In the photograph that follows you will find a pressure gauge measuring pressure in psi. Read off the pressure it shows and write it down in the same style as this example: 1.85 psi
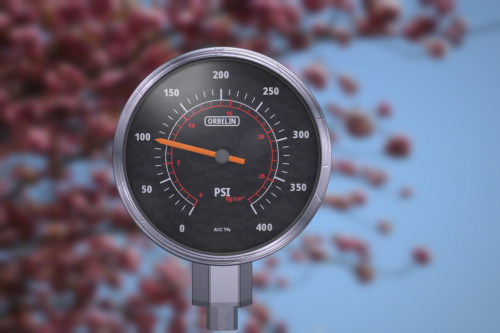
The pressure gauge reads 100 psi
